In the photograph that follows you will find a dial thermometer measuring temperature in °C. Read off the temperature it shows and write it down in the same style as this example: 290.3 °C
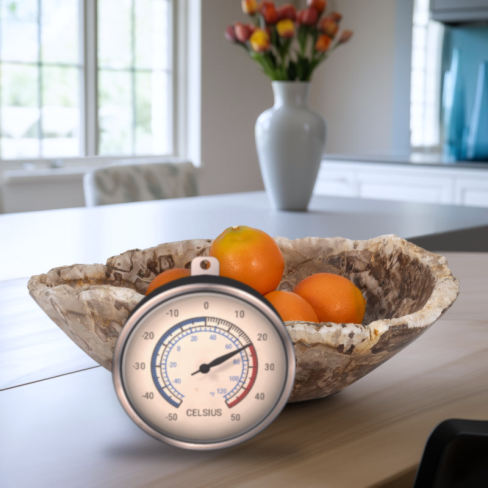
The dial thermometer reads 20 °C
